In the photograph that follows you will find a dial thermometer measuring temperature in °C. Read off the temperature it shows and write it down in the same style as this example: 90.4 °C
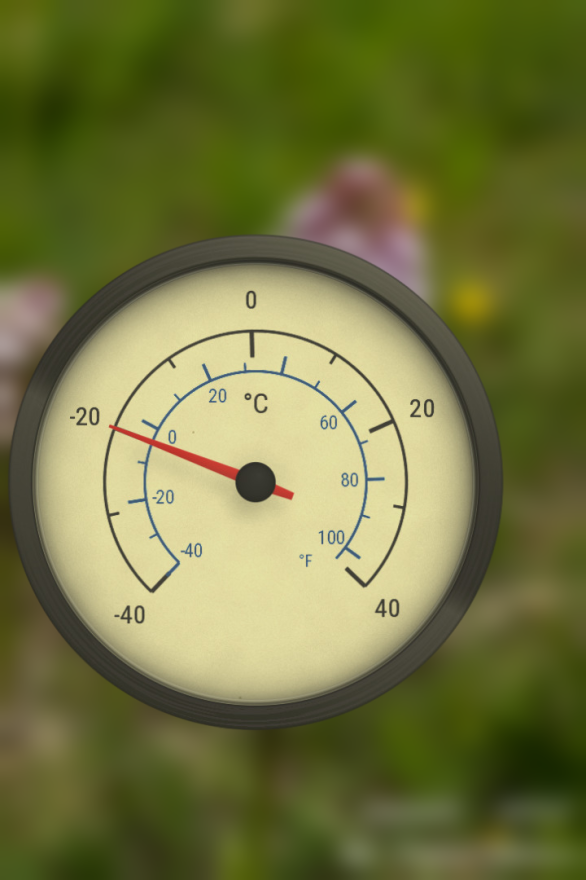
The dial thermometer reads -20 °C
